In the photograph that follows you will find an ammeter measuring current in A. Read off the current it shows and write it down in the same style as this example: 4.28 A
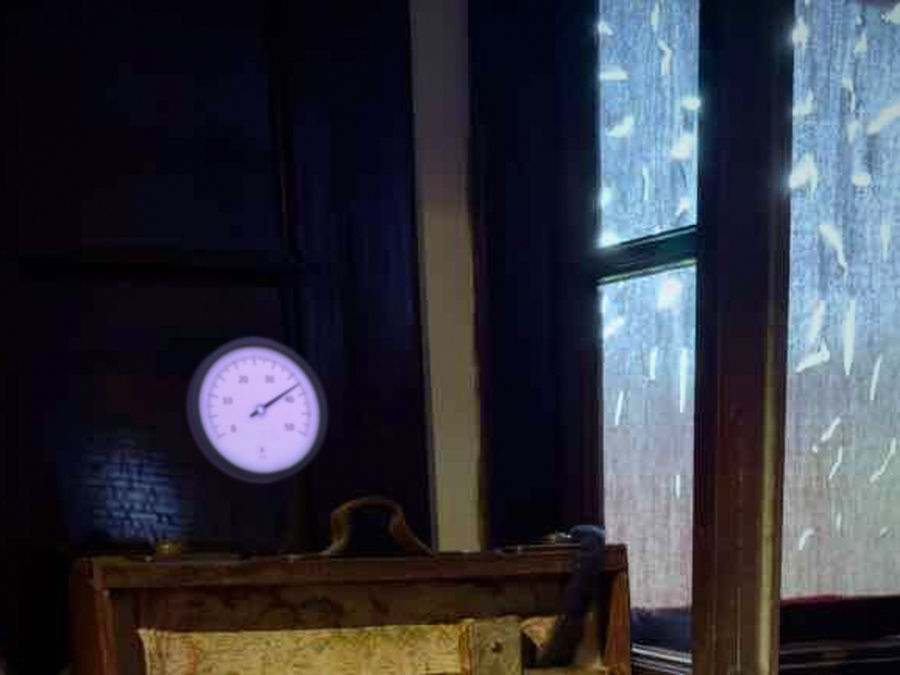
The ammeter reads 37.5 A
